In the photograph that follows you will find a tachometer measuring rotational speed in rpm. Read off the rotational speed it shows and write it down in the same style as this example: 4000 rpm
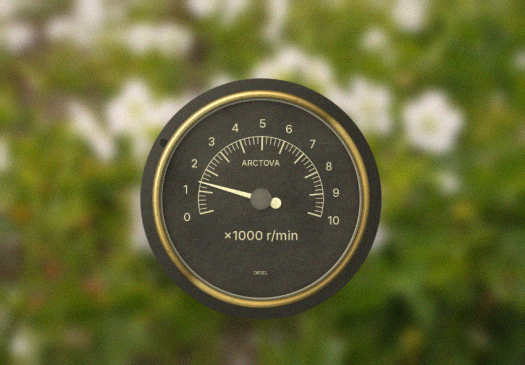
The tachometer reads 1400 rpm
